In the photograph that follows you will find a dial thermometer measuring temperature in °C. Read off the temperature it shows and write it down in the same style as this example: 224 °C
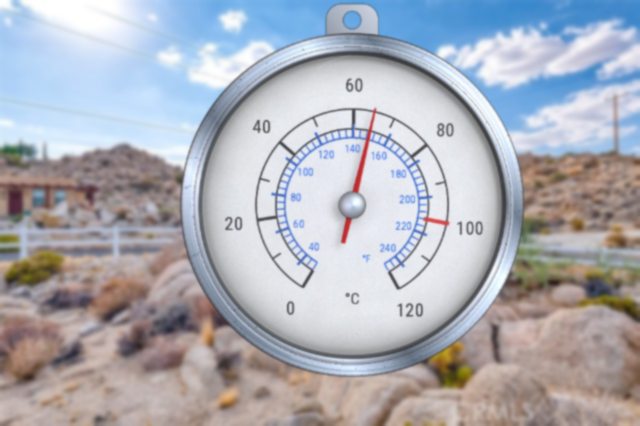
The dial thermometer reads 65 °C
